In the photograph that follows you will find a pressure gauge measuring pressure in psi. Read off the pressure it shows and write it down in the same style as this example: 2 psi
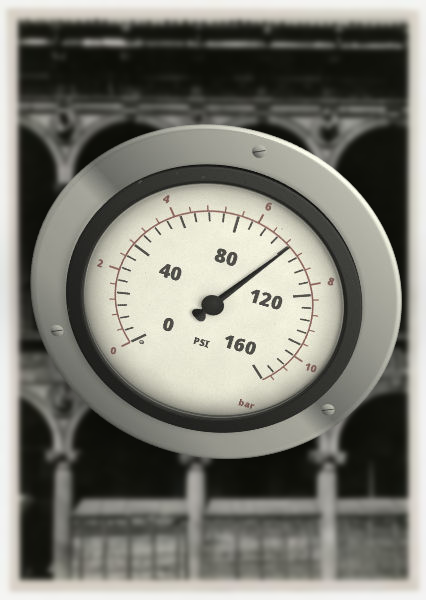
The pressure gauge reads 100 psi
